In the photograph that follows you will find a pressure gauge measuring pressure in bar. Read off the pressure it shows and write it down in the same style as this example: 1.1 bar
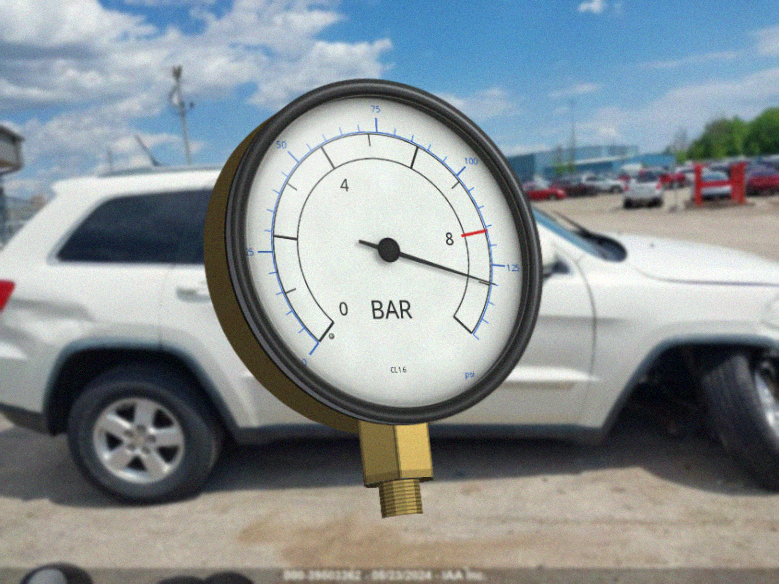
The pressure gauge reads 9 bar
